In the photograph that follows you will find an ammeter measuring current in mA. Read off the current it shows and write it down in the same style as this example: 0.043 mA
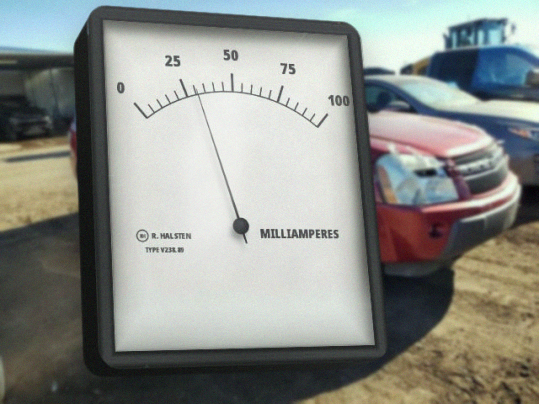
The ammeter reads 30 mA
